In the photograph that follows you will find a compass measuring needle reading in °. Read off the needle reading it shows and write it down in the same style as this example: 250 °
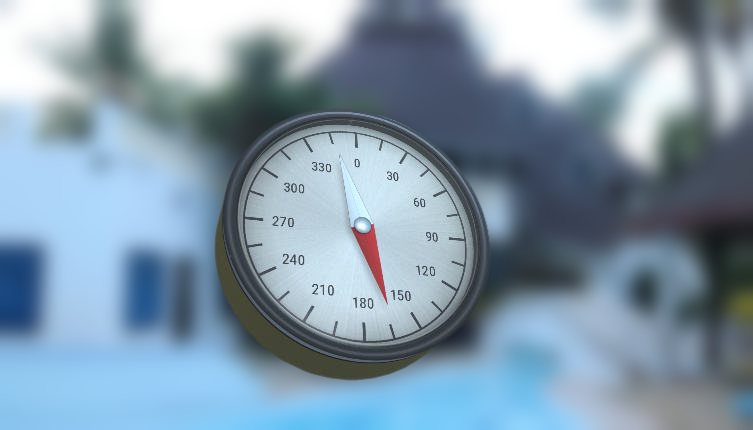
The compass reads 165 °
